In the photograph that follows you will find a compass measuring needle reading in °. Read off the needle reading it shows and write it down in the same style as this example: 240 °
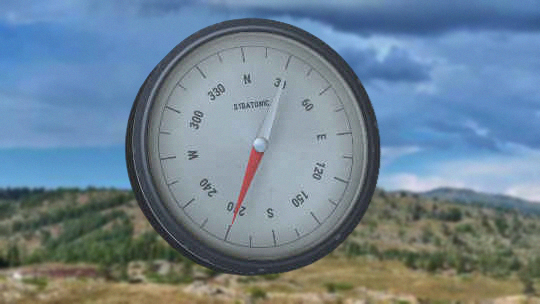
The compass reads 210 °
